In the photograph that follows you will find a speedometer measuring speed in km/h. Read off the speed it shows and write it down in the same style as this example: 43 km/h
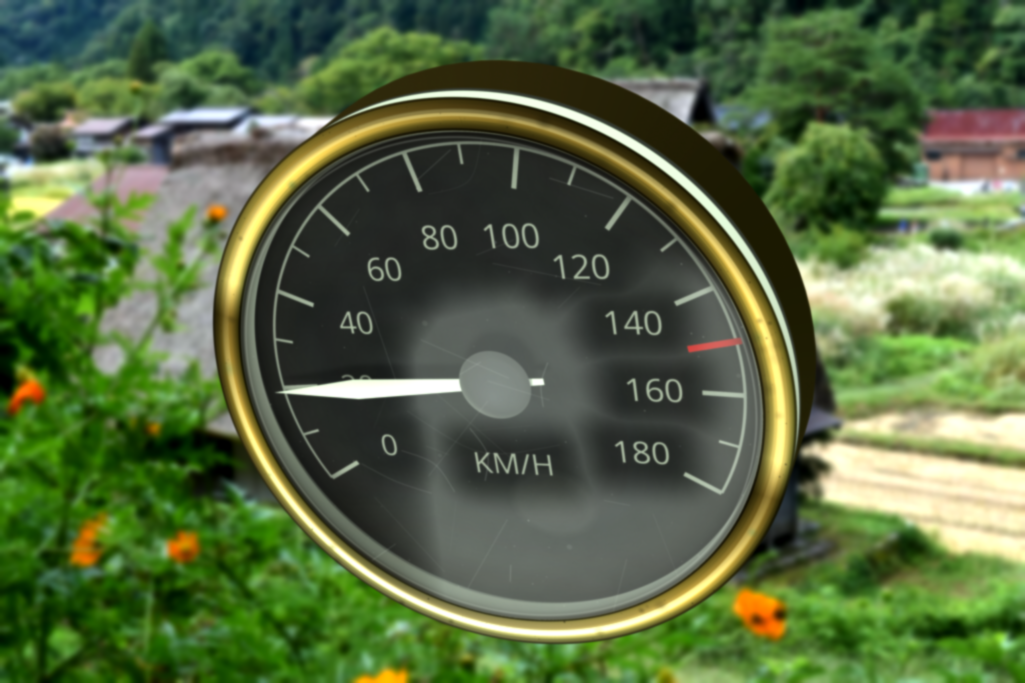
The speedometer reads 20 km/h
